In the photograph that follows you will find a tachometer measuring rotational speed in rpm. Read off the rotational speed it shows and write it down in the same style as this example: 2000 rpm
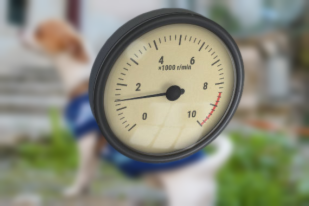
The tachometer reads 1400 rpm
